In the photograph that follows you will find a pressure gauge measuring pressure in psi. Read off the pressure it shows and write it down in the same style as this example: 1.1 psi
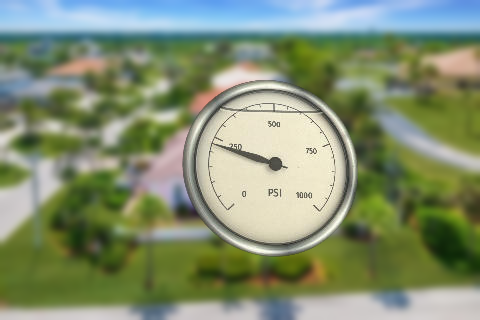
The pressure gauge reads 225 psi
